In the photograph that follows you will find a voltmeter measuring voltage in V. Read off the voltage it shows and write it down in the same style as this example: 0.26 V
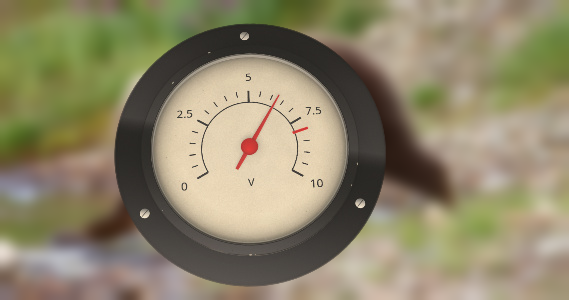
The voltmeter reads 6.25 V
